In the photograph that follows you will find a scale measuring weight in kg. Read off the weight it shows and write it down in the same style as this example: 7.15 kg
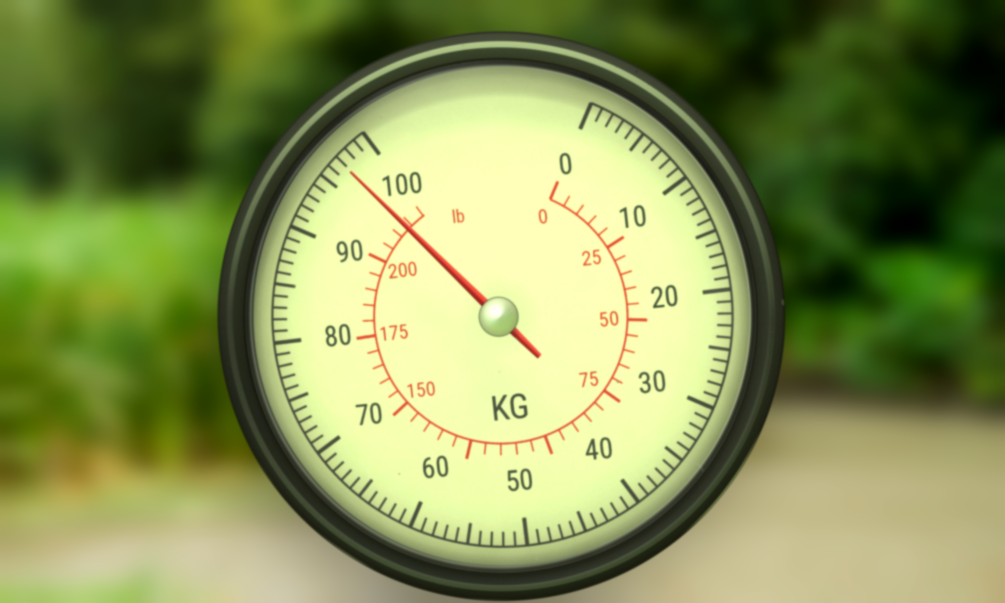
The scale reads 97 kg
